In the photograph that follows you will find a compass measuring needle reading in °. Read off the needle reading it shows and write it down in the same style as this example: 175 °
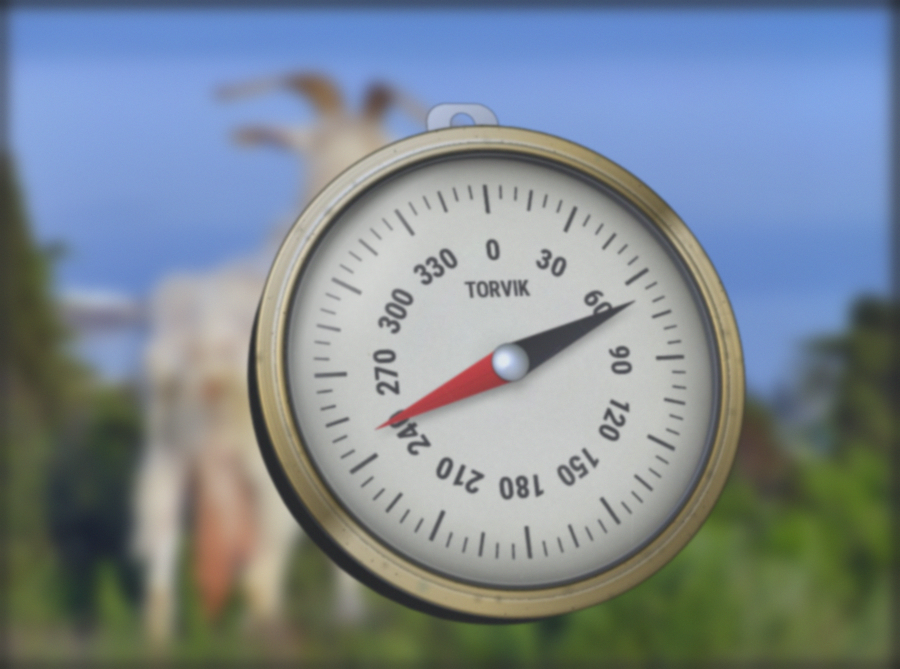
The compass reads 247.5 °
